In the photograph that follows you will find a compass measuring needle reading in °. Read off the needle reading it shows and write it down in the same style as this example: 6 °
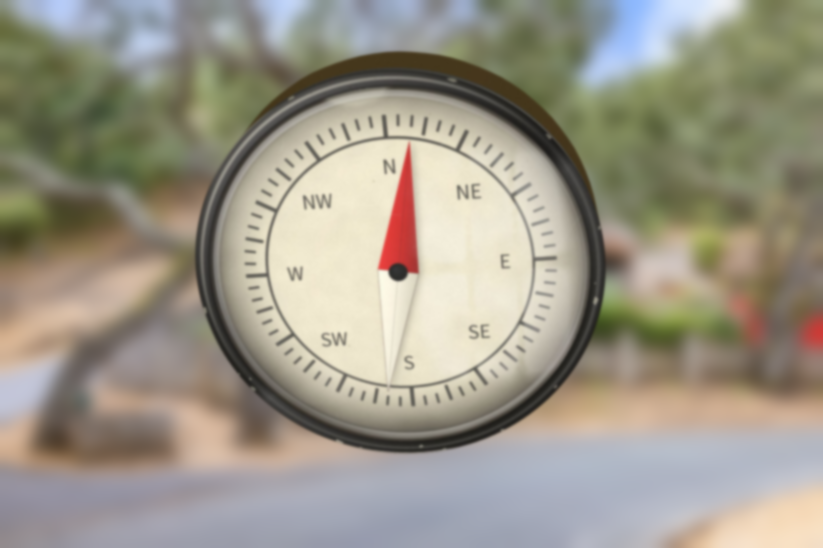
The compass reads 10 °
